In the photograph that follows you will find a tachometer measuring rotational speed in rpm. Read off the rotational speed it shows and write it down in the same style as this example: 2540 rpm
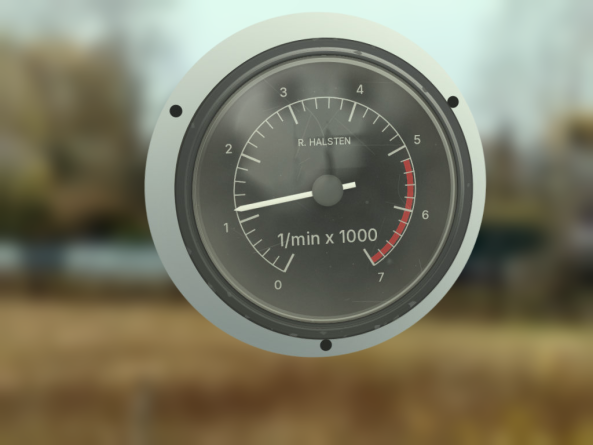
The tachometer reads 1200 rpm
